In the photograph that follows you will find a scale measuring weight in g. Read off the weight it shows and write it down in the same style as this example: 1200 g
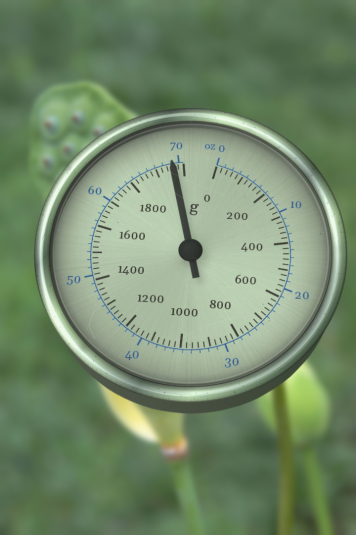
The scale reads 1960 g
